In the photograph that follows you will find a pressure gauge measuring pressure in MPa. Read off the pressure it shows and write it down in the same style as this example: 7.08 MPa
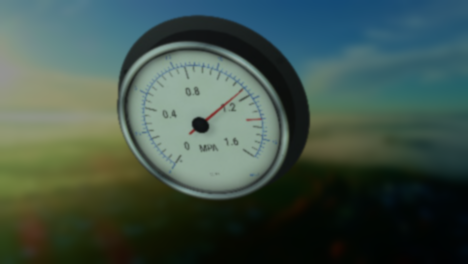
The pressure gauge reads 1.15 MPa
